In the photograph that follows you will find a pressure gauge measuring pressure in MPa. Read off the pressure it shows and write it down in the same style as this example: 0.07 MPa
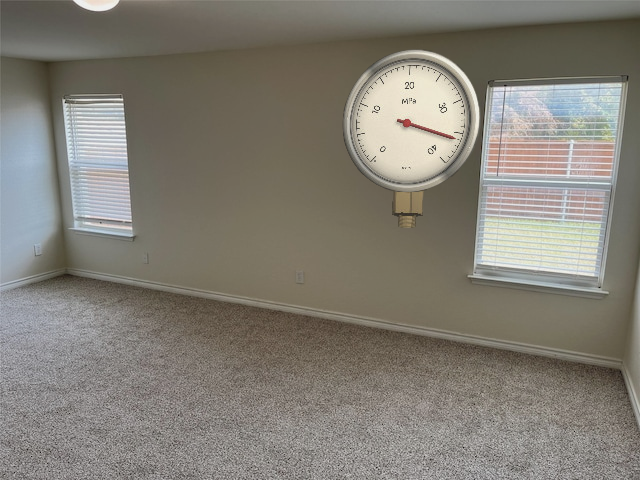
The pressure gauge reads 36 MPa
